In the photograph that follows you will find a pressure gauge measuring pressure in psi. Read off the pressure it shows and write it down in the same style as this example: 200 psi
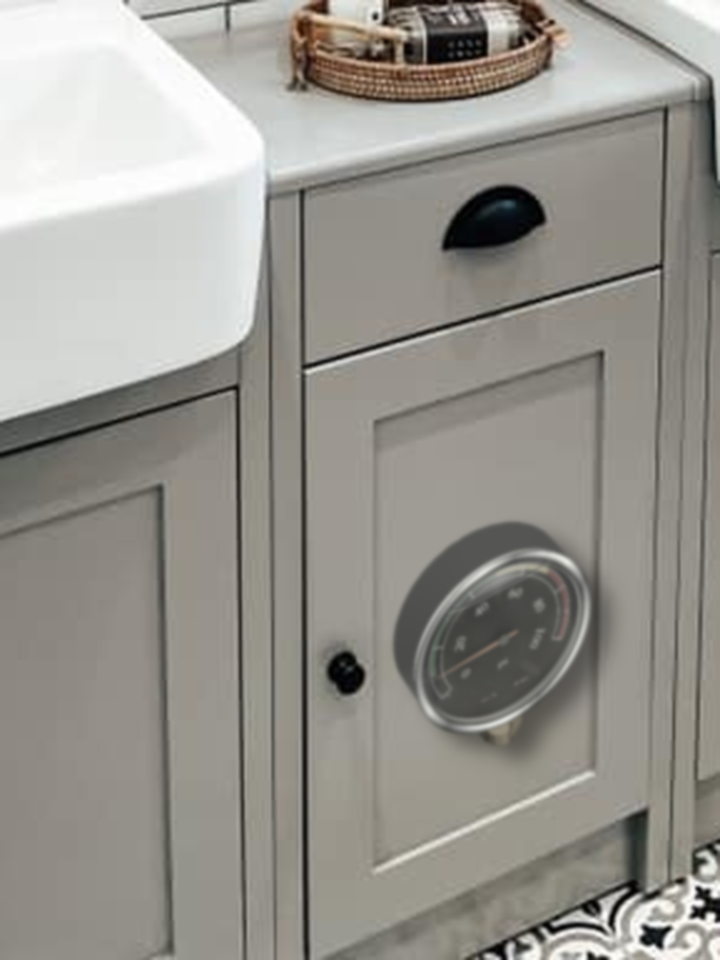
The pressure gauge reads 10 psi
